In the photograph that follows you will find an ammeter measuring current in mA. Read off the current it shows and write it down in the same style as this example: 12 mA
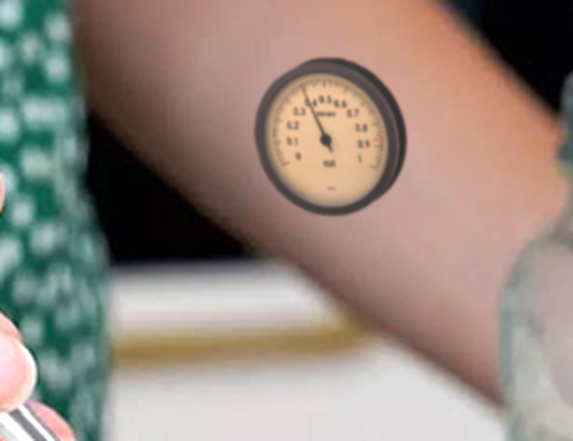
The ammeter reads 0.4 mA
